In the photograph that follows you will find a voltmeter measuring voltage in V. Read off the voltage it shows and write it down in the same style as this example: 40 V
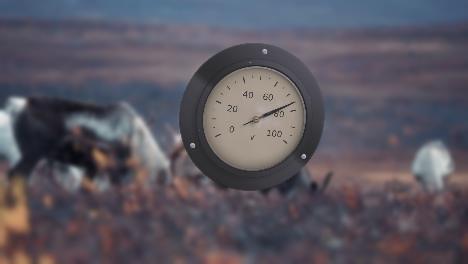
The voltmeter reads 75 V
